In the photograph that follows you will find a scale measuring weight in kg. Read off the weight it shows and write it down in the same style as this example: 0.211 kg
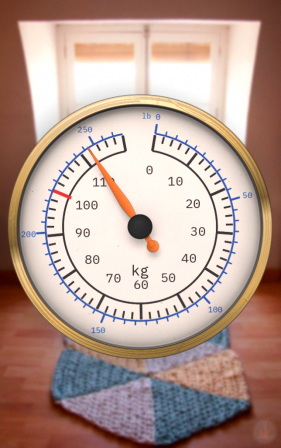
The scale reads 112 kg
